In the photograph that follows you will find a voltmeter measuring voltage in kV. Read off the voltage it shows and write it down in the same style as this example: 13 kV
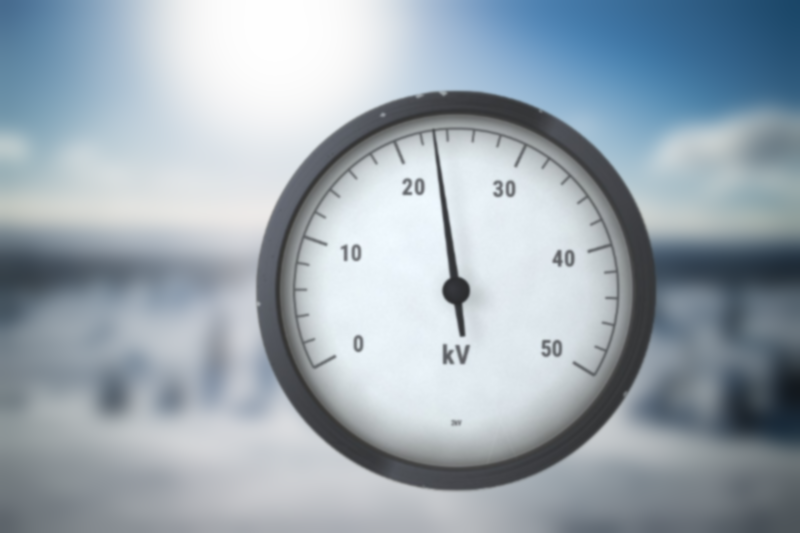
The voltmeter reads 23 kV
